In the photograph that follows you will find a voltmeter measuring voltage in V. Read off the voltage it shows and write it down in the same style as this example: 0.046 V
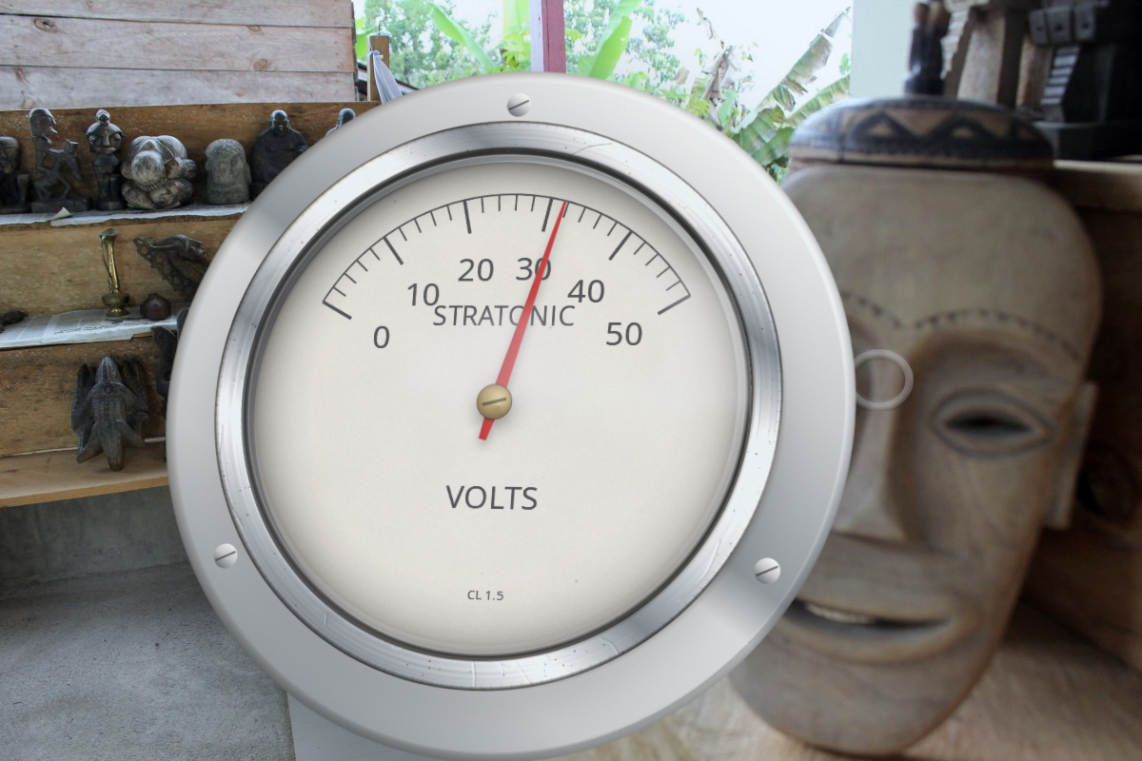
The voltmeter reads 32 V
